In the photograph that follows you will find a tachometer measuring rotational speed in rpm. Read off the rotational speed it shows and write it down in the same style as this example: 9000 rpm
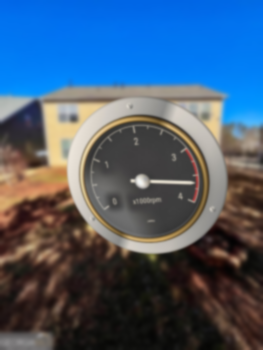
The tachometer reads 3625 rpm
